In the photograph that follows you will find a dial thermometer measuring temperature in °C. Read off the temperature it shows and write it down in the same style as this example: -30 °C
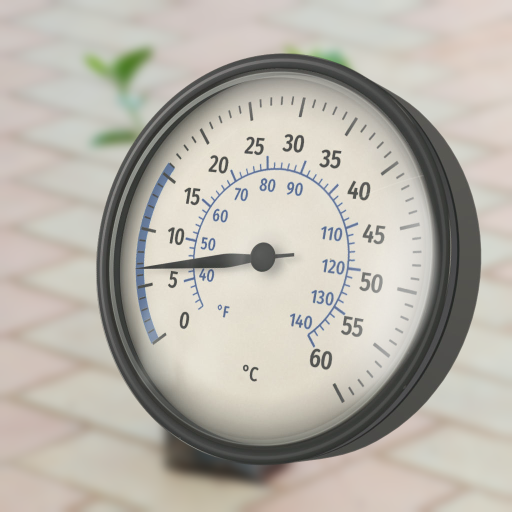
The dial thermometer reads 6.5 °C
